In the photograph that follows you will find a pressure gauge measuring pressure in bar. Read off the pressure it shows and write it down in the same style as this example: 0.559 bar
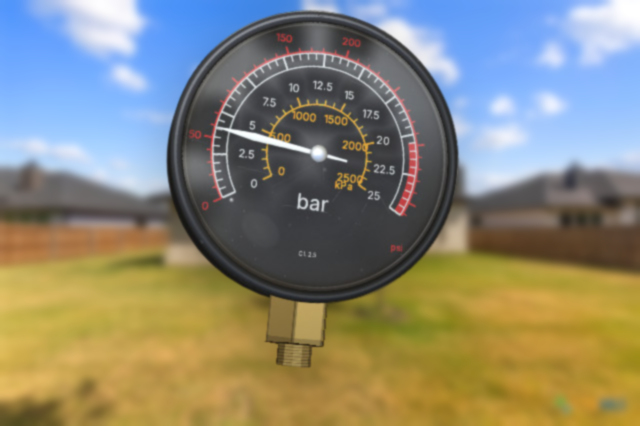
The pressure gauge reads 4 bar
